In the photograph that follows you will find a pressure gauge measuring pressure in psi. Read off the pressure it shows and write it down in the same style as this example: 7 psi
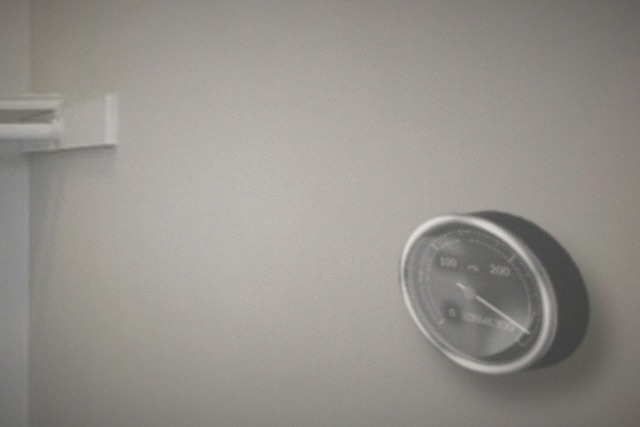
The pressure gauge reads 280 psi
